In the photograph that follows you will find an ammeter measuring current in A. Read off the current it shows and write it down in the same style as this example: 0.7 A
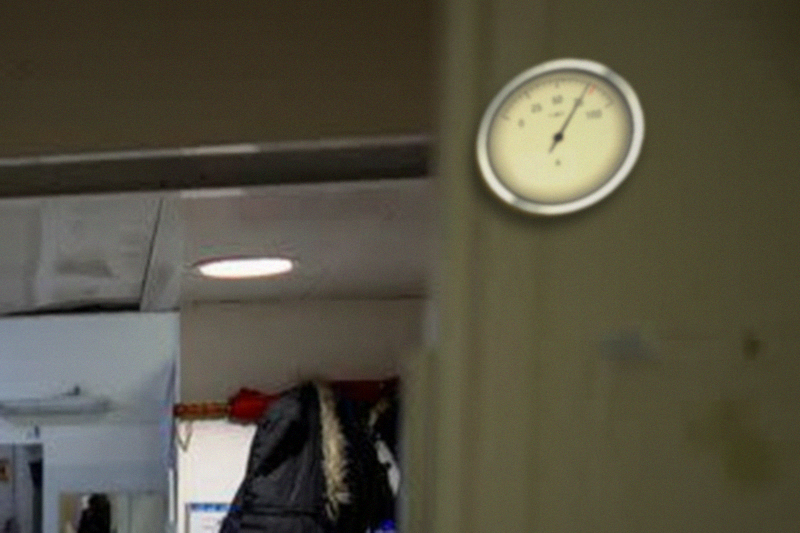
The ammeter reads 75 A
